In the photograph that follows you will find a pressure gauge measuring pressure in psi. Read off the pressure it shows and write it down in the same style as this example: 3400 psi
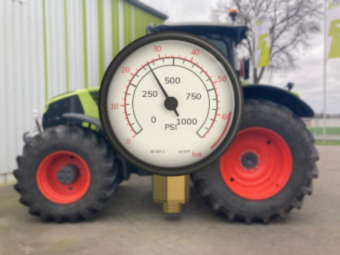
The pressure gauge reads 375 psi
